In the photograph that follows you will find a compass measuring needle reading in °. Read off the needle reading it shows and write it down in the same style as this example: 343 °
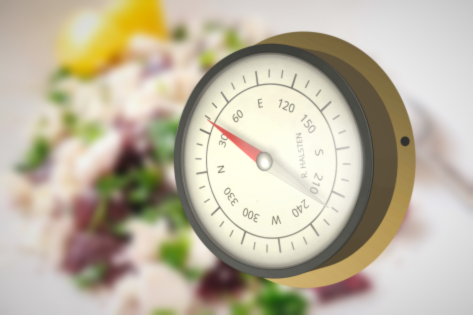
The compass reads 40 °
